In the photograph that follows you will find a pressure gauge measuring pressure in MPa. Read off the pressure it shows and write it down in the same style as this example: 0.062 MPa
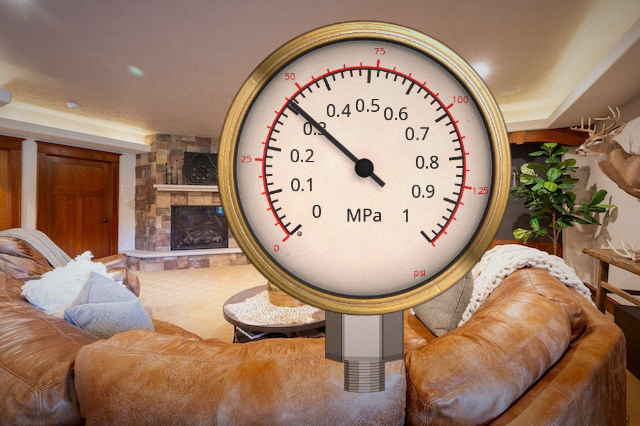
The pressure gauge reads 0.31 MPa
